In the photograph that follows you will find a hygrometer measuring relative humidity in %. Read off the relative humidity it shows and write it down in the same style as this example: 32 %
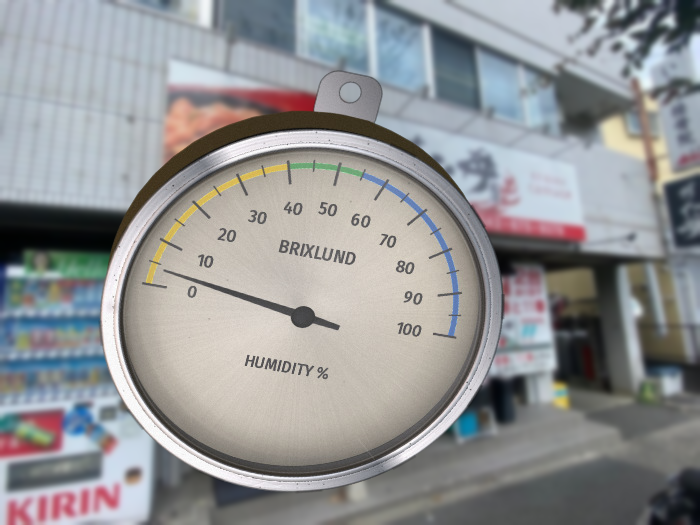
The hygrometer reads 5 %
